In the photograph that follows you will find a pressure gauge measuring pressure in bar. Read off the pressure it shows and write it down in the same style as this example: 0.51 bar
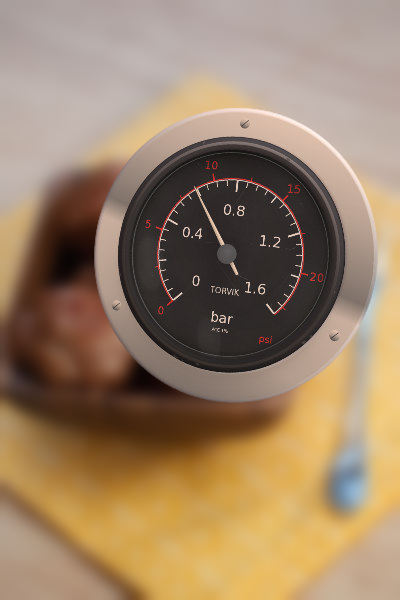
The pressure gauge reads 0.6 bar
